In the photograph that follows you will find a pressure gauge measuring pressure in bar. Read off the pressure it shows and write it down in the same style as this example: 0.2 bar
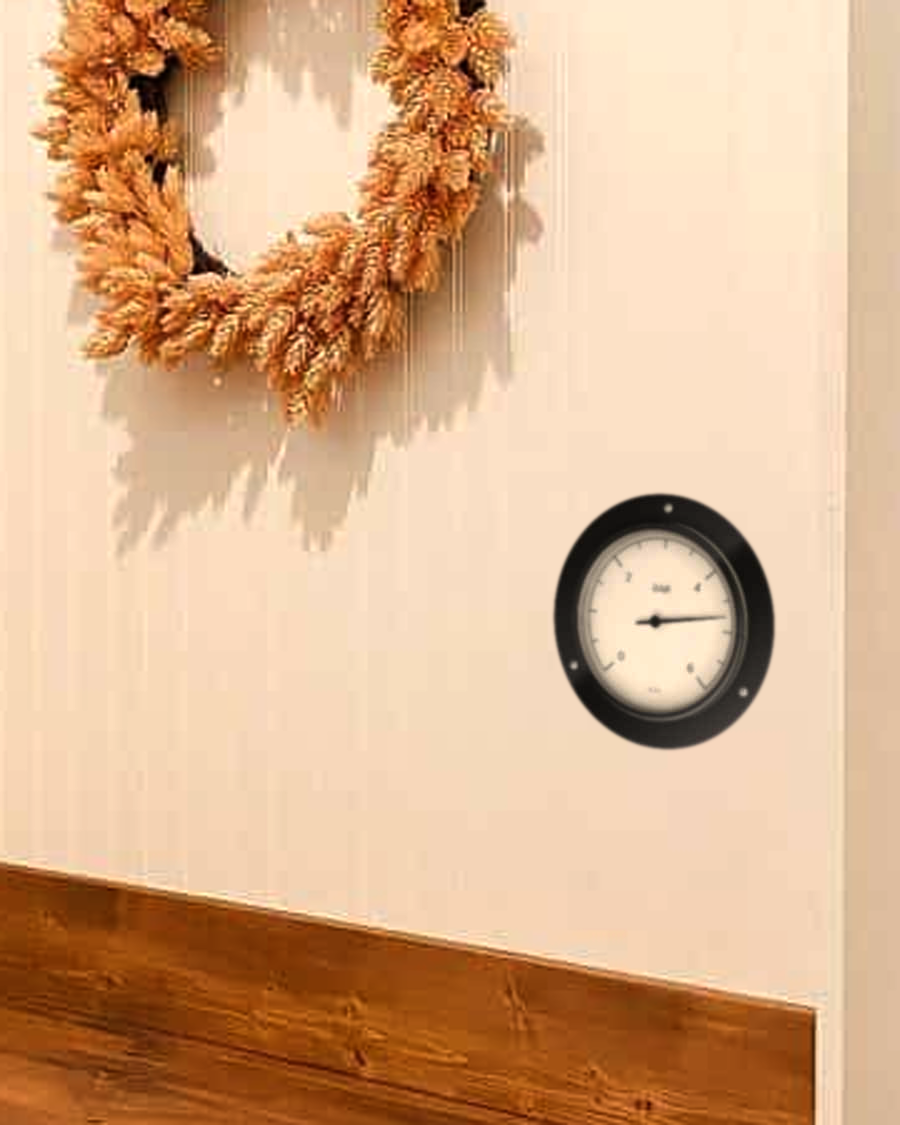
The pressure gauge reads 4.75 bar
